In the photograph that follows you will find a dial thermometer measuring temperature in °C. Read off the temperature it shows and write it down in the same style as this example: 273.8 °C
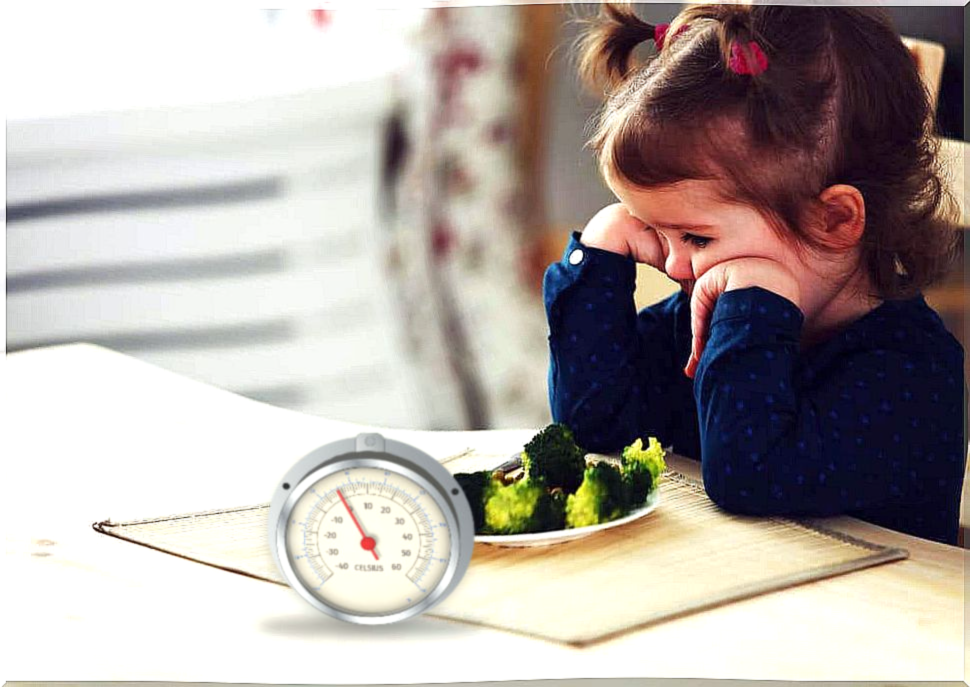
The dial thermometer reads 0 °C
